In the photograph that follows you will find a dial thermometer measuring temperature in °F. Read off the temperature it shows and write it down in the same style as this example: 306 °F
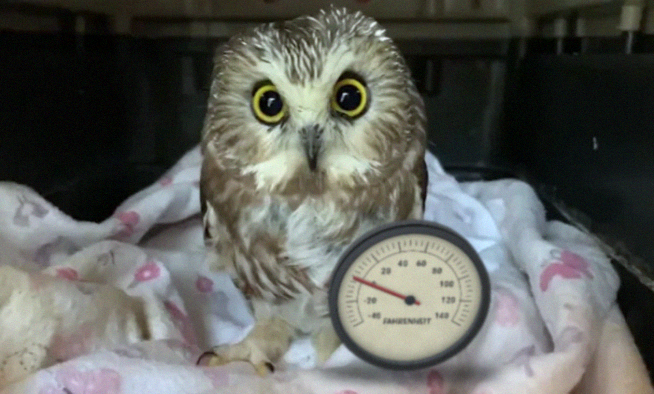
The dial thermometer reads 0 °F
